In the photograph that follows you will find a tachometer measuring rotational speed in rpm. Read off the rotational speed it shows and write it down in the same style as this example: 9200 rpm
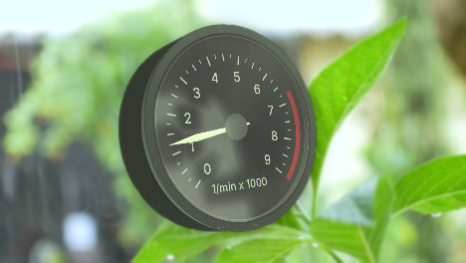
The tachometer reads 1250 rpm
